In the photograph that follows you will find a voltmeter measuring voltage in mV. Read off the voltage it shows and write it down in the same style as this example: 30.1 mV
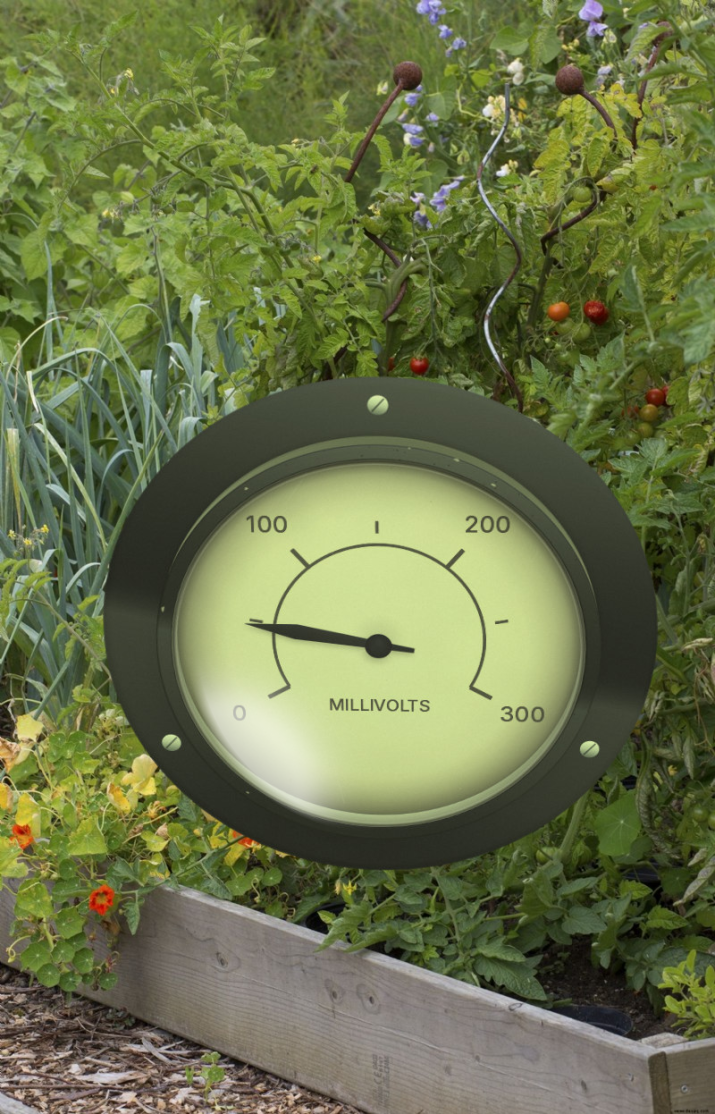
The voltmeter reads 50 mV
